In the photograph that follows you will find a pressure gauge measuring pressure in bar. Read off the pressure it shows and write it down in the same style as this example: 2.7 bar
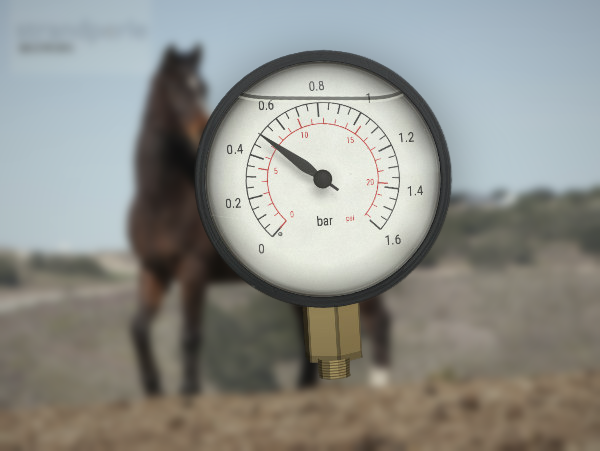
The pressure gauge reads 0.5 bar
